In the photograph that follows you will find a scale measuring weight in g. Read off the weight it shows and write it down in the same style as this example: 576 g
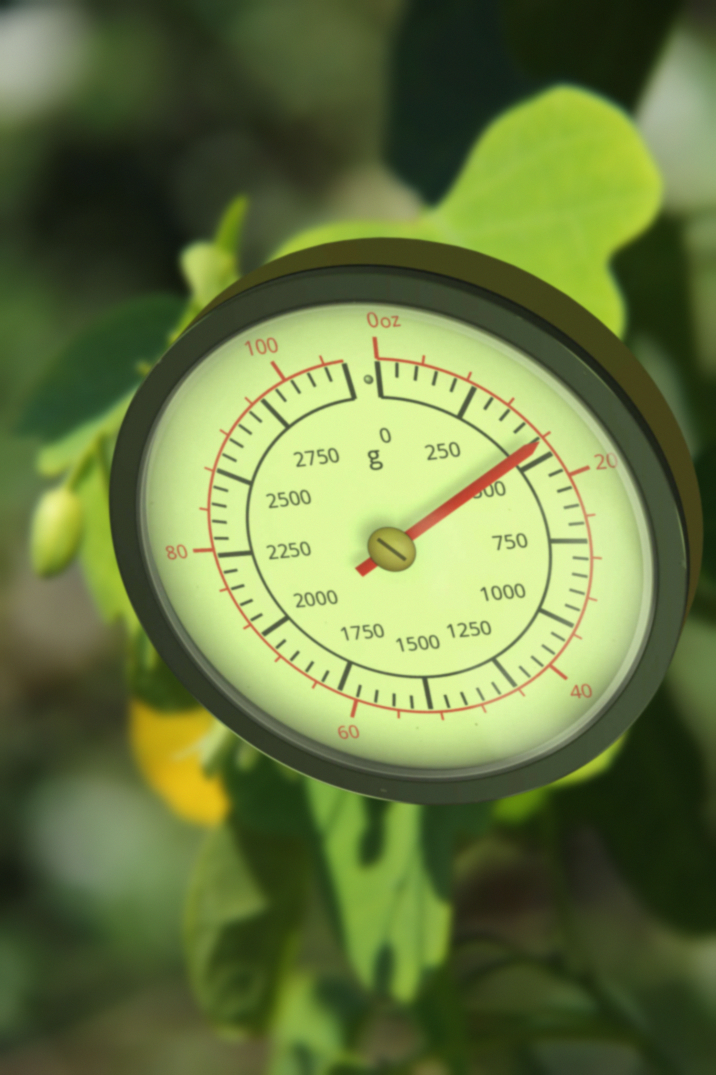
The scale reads 450 g
